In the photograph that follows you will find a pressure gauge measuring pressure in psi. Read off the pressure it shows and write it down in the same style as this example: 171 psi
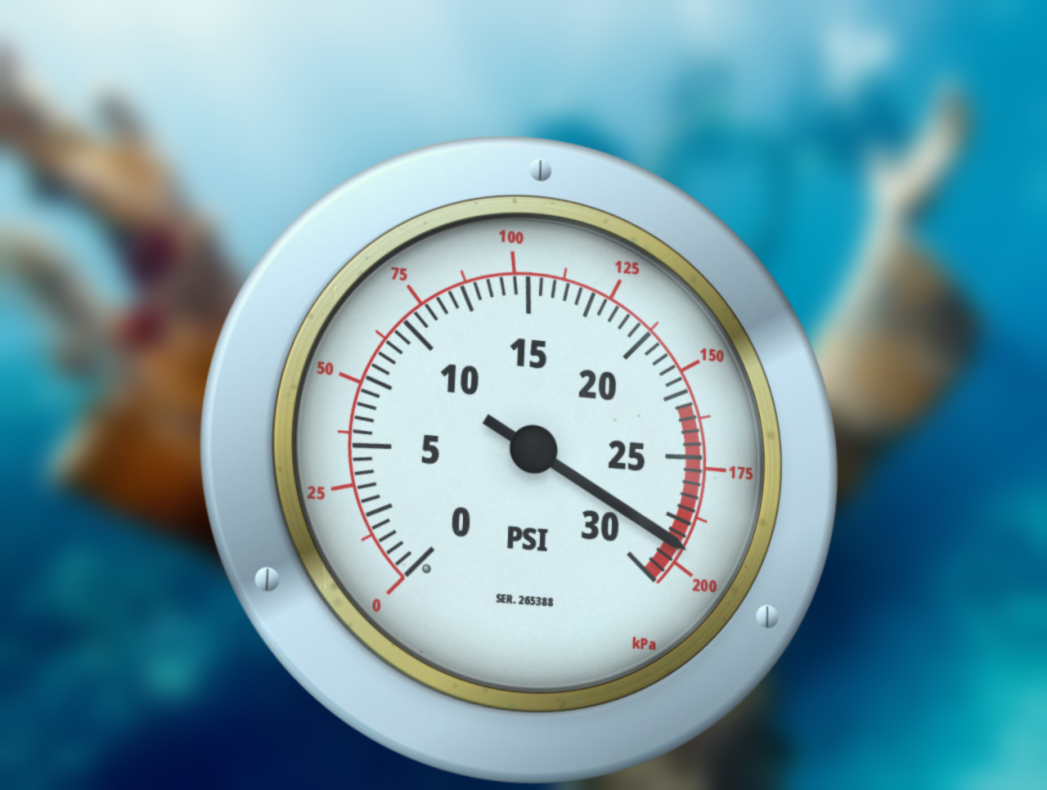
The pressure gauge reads 28.5 psi
